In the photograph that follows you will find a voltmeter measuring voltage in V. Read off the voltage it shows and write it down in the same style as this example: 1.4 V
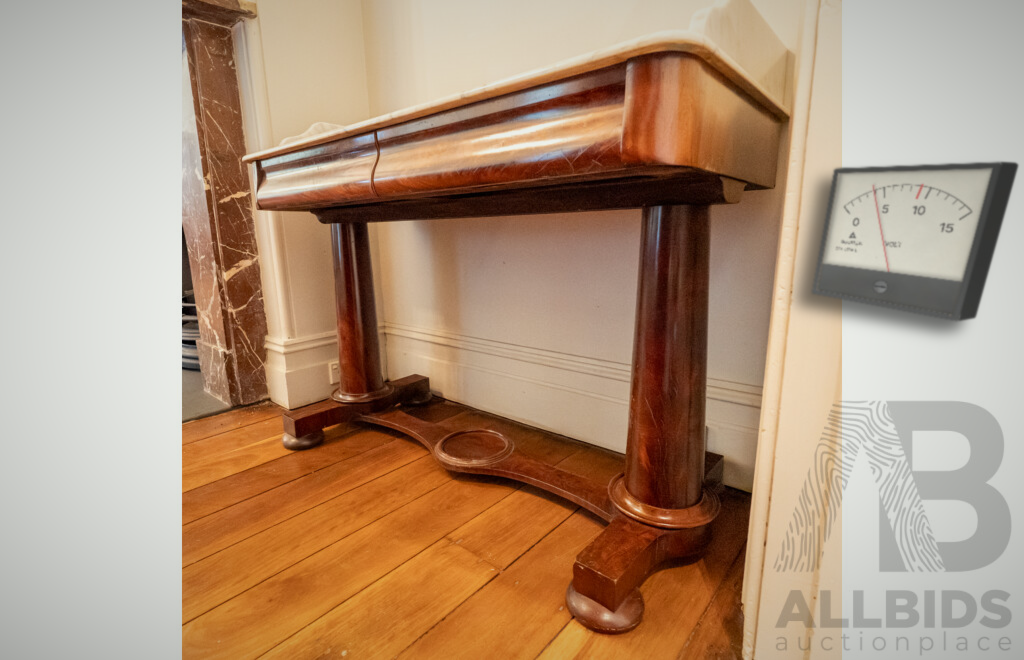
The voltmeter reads 4 V
